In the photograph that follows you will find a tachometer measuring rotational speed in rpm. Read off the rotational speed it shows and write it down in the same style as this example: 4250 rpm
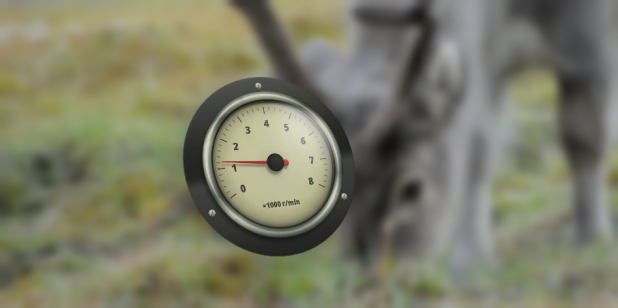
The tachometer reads 1200 rpm
